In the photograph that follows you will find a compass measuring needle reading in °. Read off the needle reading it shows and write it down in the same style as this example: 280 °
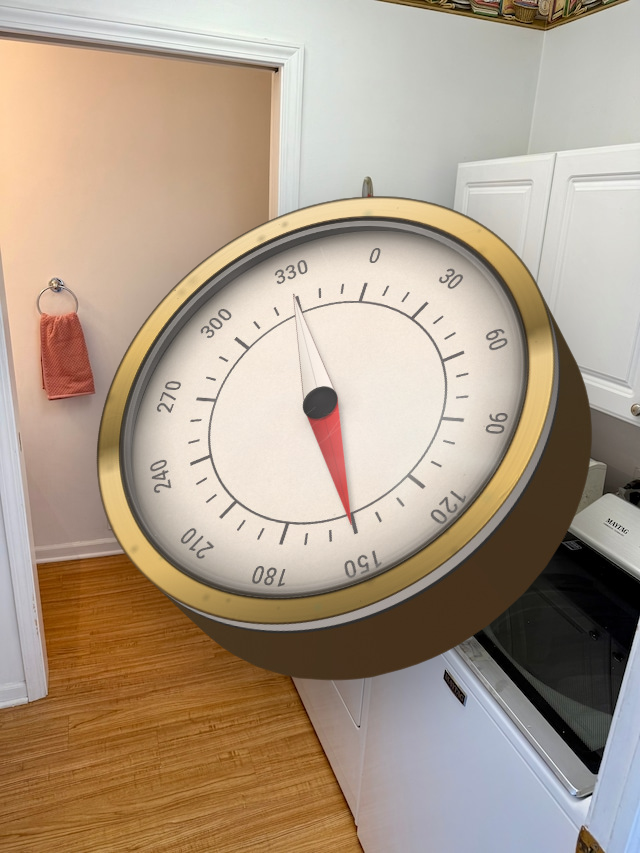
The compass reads 150 °
